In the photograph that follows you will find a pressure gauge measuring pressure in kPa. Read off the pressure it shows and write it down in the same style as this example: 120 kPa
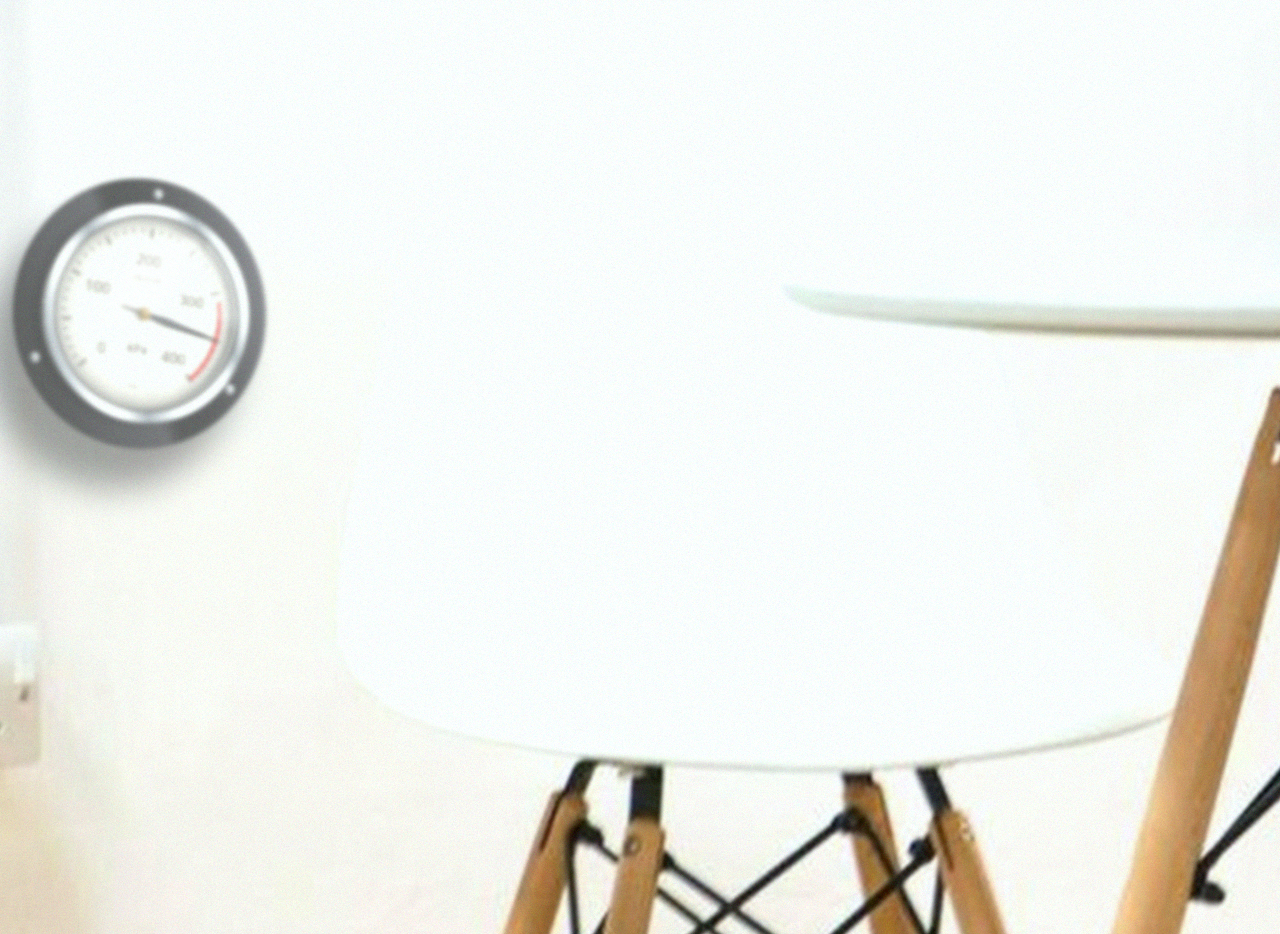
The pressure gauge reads 350 kPa
